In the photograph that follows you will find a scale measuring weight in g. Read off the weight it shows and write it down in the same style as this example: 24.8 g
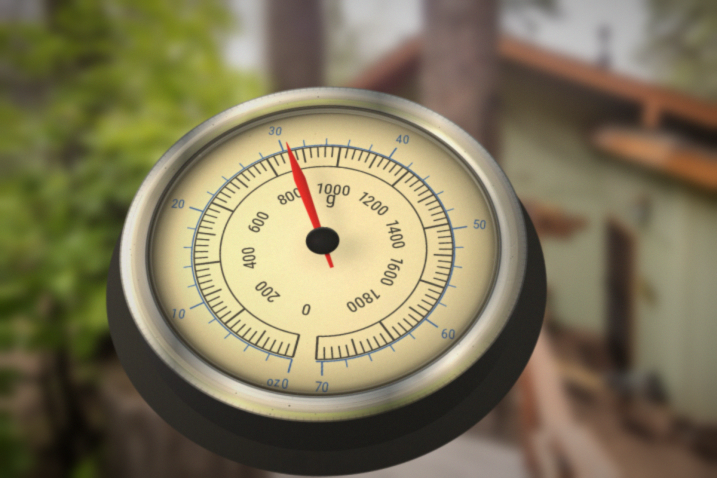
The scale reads 860 g
